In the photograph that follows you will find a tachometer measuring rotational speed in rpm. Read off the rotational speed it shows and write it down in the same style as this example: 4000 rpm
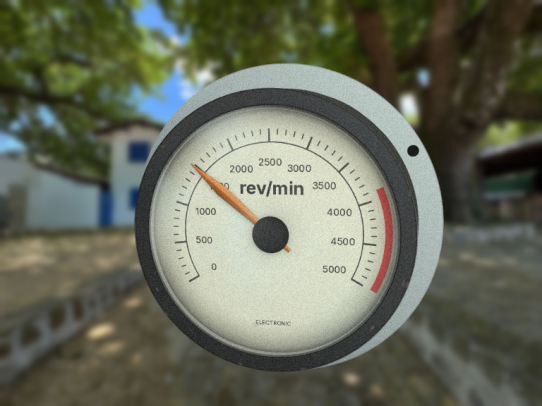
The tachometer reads 1500 rpm
